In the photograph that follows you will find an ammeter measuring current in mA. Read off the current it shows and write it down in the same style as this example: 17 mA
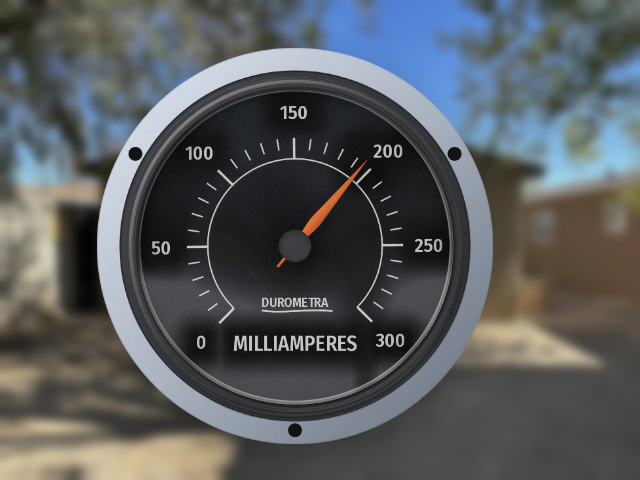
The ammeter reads 195 mA
